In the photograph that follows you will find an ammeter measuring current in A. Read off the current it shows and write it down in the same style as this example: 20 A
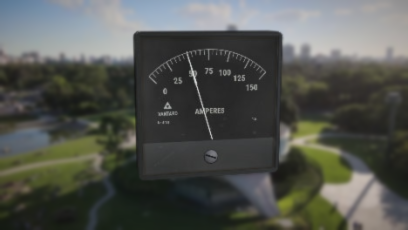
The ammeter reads 50 A
